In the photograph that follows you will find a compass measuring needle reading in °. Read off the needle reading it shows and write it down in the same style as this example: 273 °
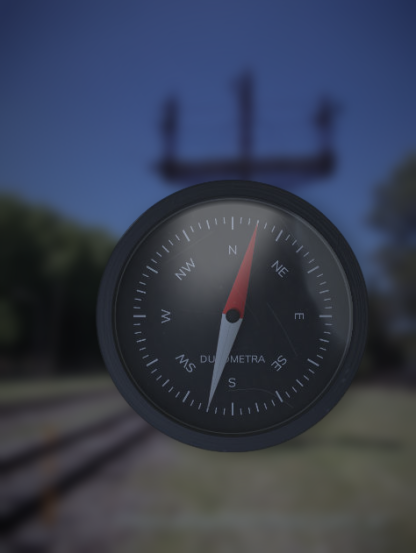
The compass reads 15 °
